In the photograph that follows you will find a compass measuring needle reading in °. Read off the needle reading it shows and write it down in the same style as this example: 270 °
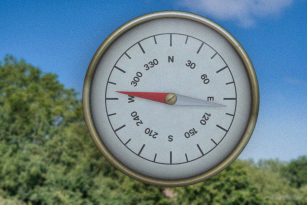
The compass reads 277.5 °
